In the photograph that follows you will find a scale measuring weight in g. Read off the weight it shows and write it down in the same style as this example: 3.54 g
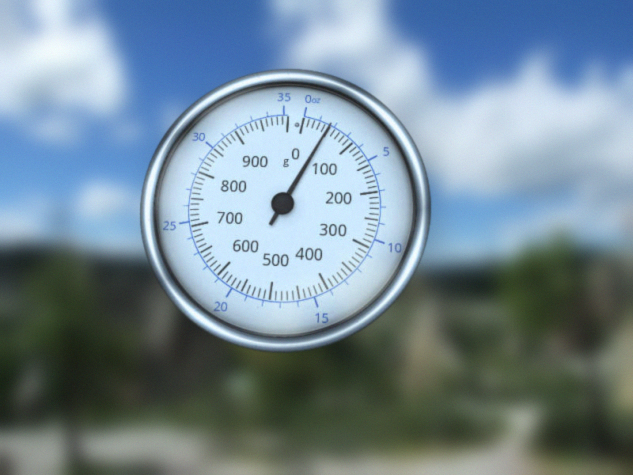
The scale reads 50 g
